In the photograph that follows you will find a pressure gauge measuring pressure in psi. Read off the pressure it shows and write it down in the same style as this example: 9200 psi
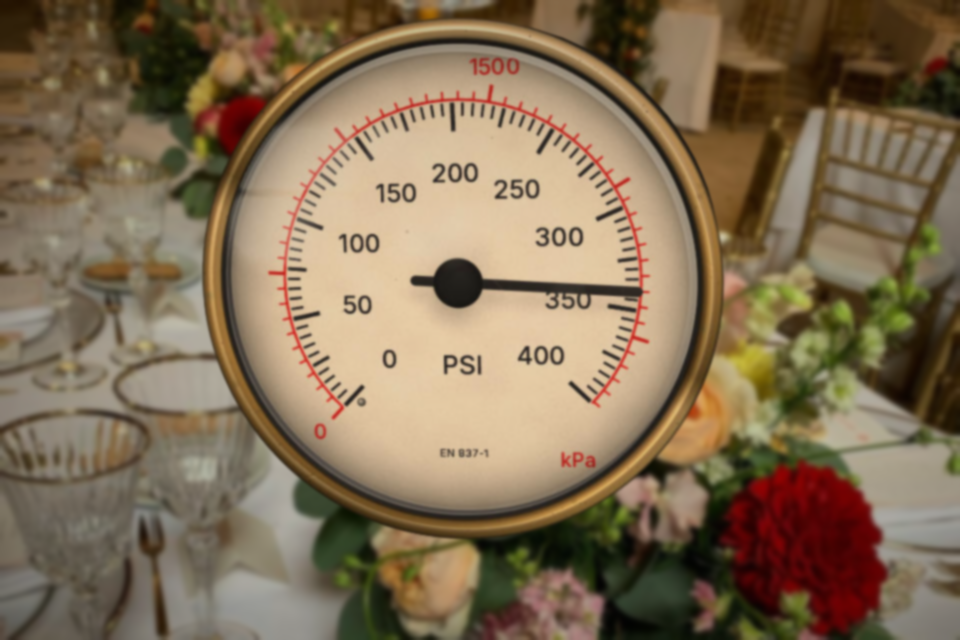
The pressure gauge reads 340 psi
